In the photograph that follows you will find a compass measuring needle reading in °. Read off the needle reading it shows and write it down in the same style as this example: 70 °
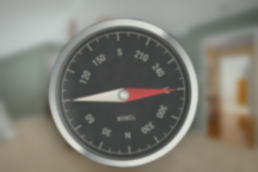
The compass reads 270 °
